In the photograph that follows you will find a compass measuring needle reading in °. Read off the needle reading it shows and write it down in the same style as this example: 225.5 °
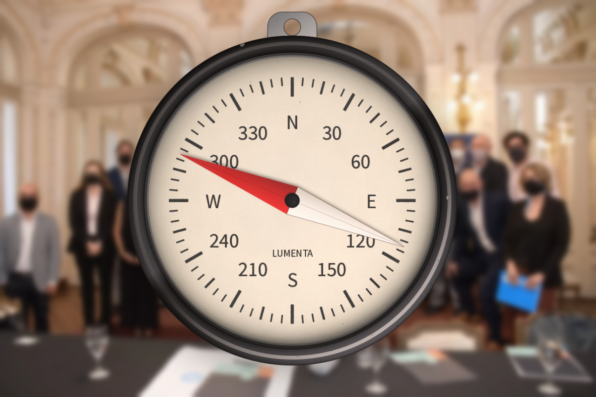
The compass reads 292.5 °
